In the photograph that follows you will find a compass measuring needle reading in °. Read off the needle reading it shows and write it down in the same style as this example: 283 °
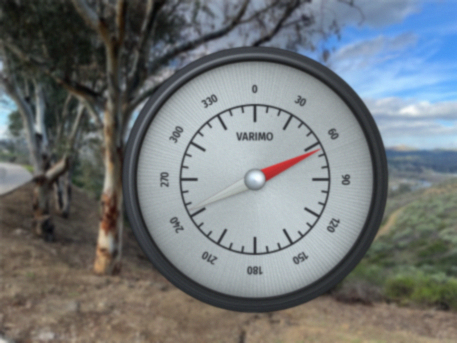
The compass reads 65 °
